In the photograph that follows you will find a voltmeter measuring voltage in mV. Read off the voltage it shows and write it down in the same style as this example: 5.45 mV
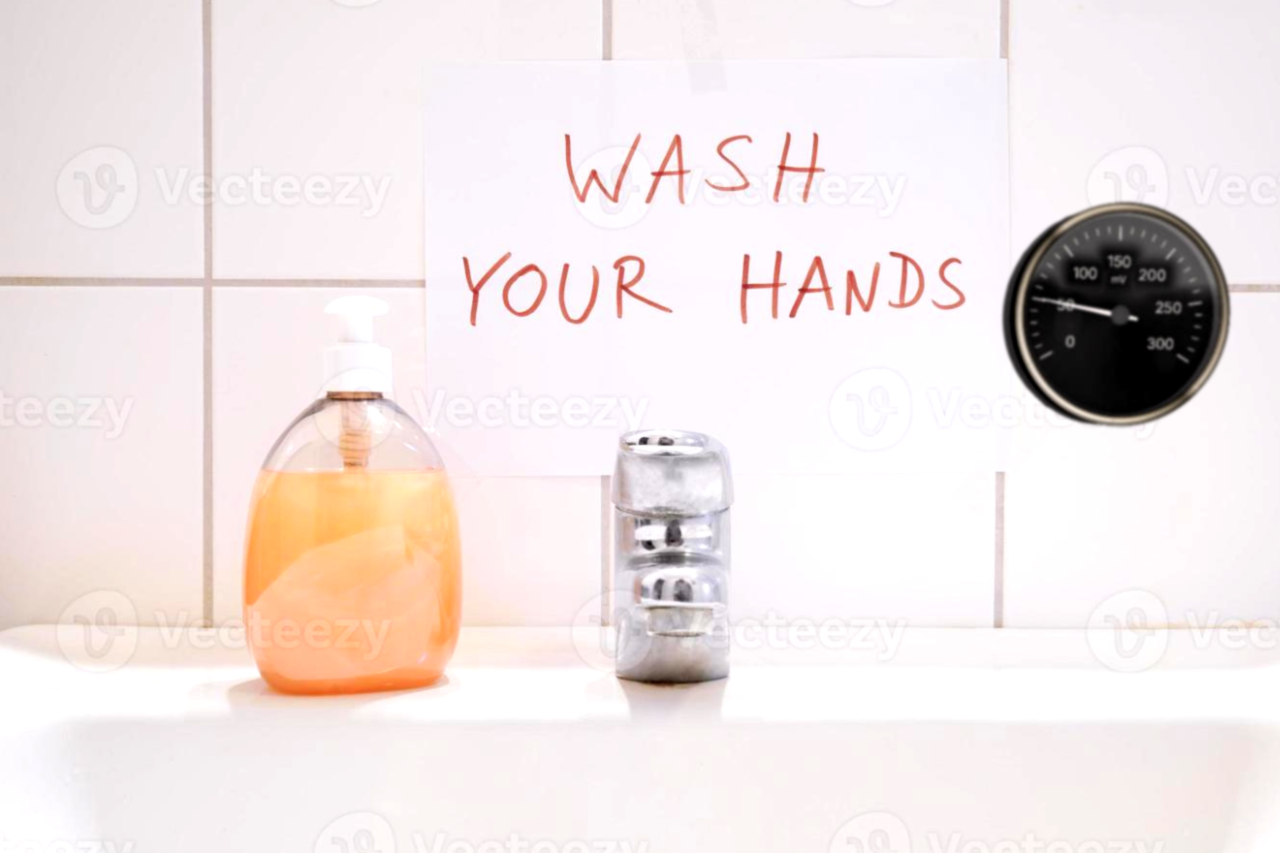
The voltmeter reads 50 mV
